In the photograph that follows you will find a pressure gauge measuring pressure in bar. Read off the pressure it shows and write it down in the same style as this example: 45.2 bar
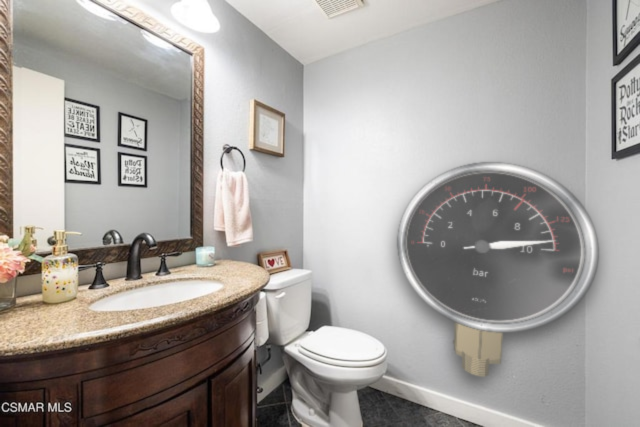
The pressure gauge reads 9.5 bar
